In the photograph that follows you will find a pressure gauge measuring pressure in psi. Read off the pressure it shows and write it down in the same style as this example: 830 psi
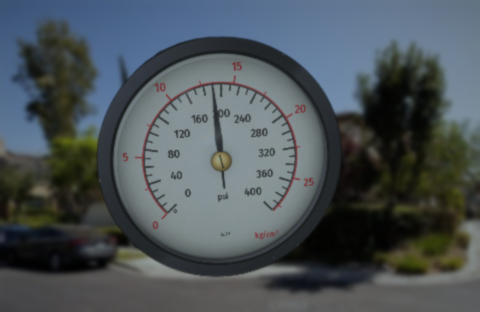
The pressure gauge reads 190 psi
